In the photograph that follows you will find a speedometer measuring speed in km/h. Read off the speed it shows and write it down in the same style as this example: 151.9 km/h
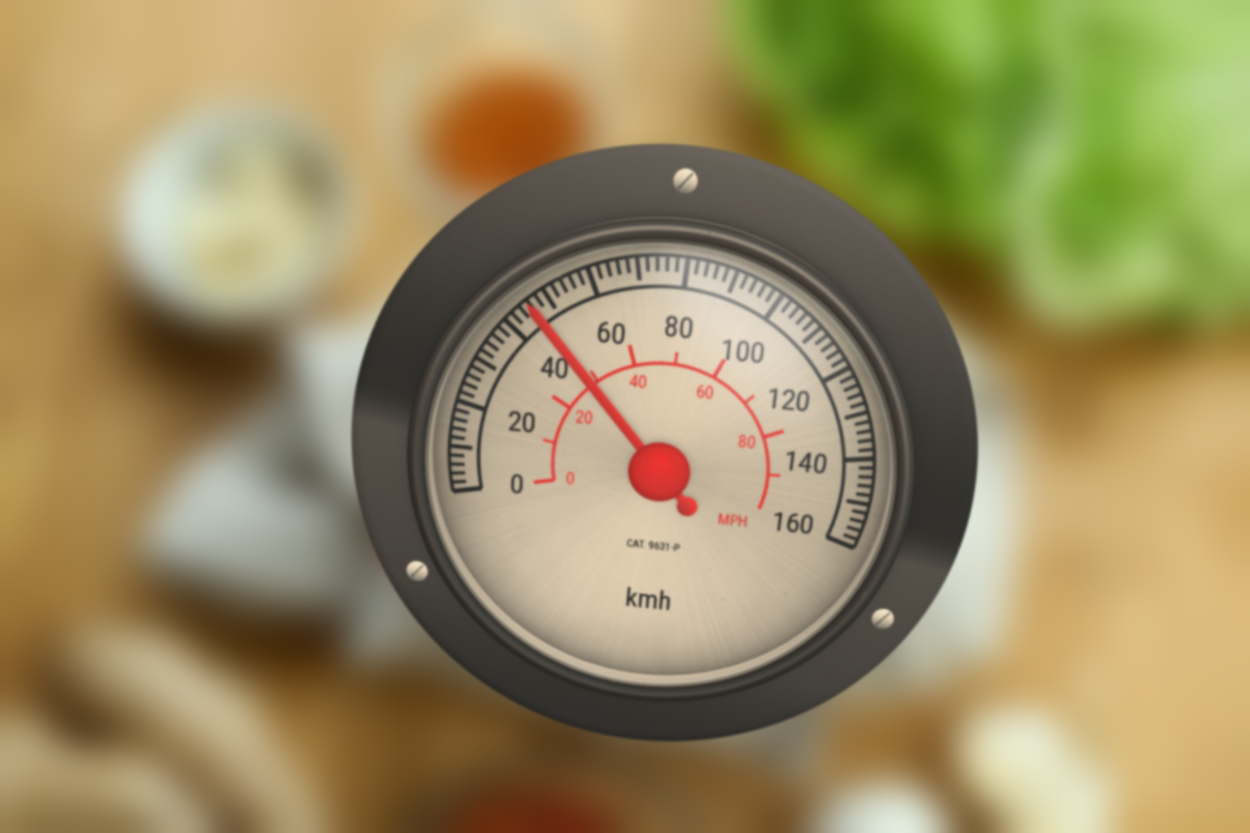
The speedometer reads 46 km/h
